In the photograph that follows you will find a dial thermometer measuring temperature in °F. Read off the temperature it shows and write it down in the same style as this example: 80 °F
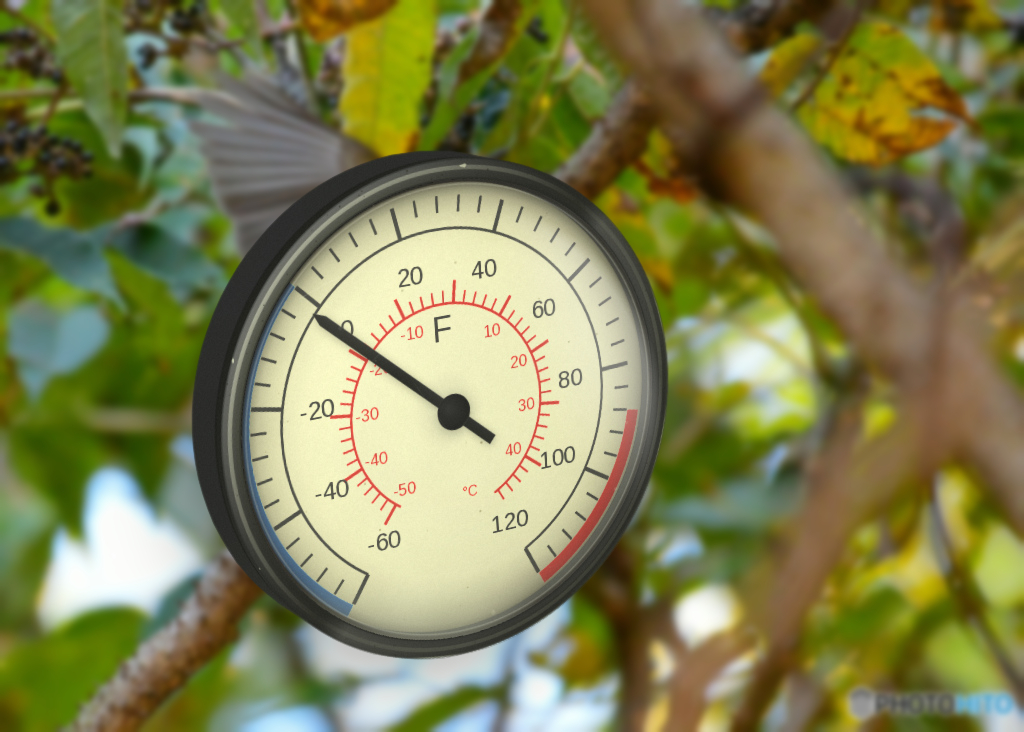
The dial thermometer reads -2 °F
